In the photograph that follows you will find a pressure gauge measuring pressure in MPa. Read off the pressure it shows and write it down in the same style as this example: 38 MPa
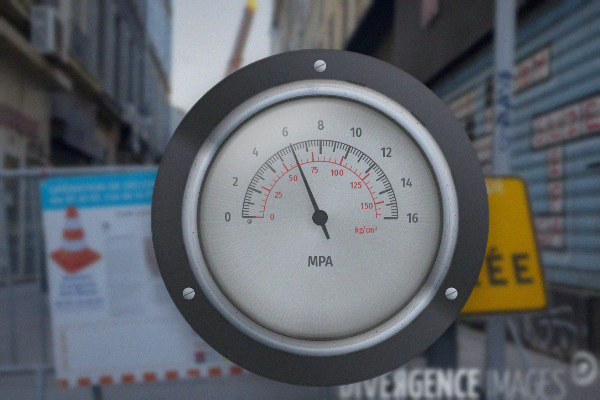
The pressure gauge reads 6 MPa
